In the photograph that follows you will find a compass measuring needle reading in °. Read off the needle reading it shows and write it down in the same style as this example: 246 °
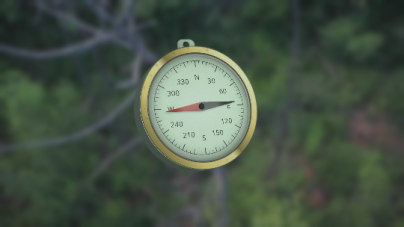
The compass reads 265 °
